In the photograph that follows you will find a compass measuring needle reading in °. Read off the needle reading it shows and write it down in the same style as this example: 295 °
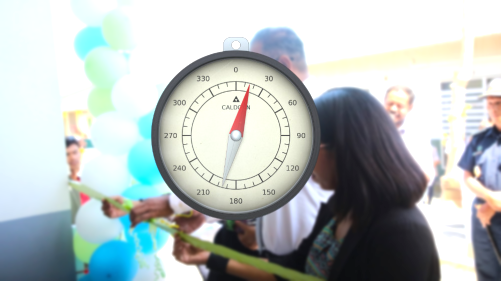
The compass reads 15 °
